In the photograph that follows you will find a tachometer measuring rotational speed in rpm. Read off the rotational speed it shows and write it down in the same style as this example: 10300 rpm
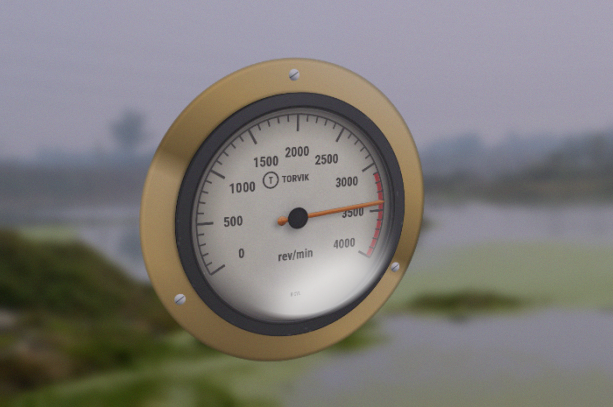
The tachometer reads 3400 rpm
